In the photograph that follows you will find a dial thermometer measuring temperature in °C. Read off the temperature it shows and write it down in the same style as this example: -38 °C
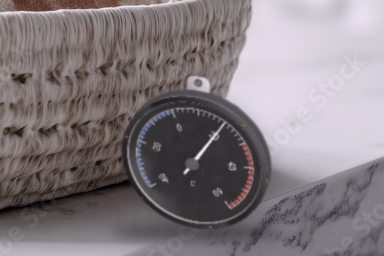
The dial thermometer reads 20 °C
